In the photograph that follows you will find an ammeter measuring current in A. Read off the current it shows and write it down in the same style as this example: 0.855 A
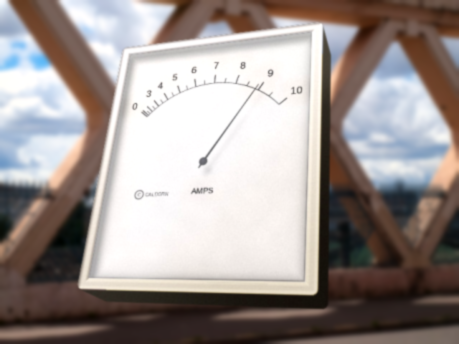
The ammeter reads 9 A
